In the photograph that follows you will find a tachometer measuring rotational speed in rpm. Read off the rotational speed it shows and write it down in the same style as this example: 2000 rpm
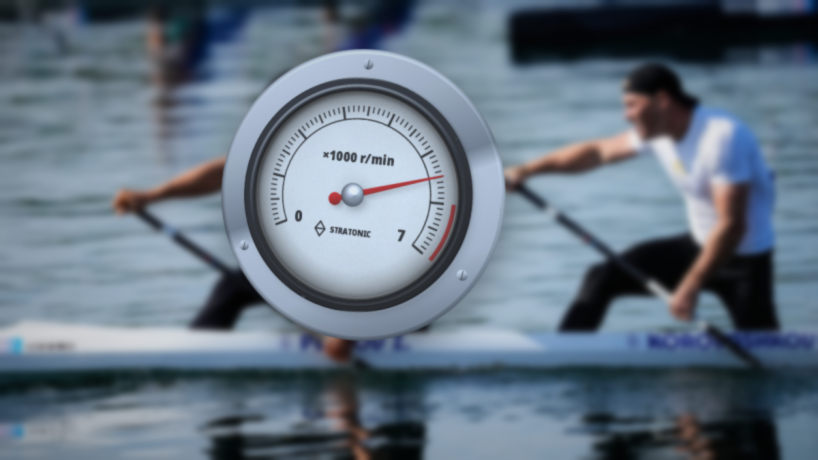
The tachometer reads 5500 rpm
